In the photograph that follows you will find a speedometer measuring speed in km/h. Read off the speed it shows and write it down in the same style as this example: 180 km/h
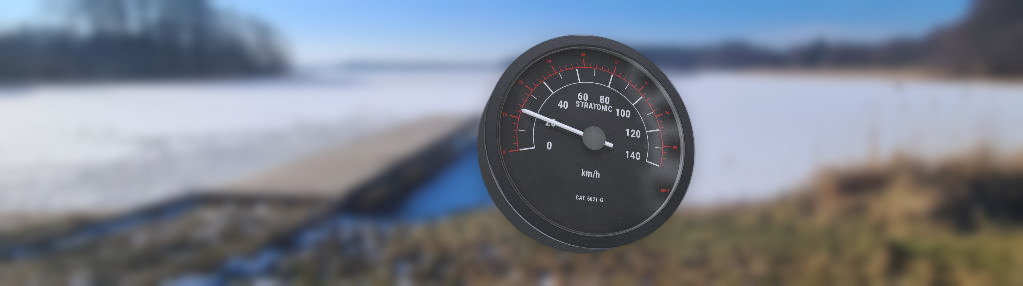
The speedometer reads 20 km/h
